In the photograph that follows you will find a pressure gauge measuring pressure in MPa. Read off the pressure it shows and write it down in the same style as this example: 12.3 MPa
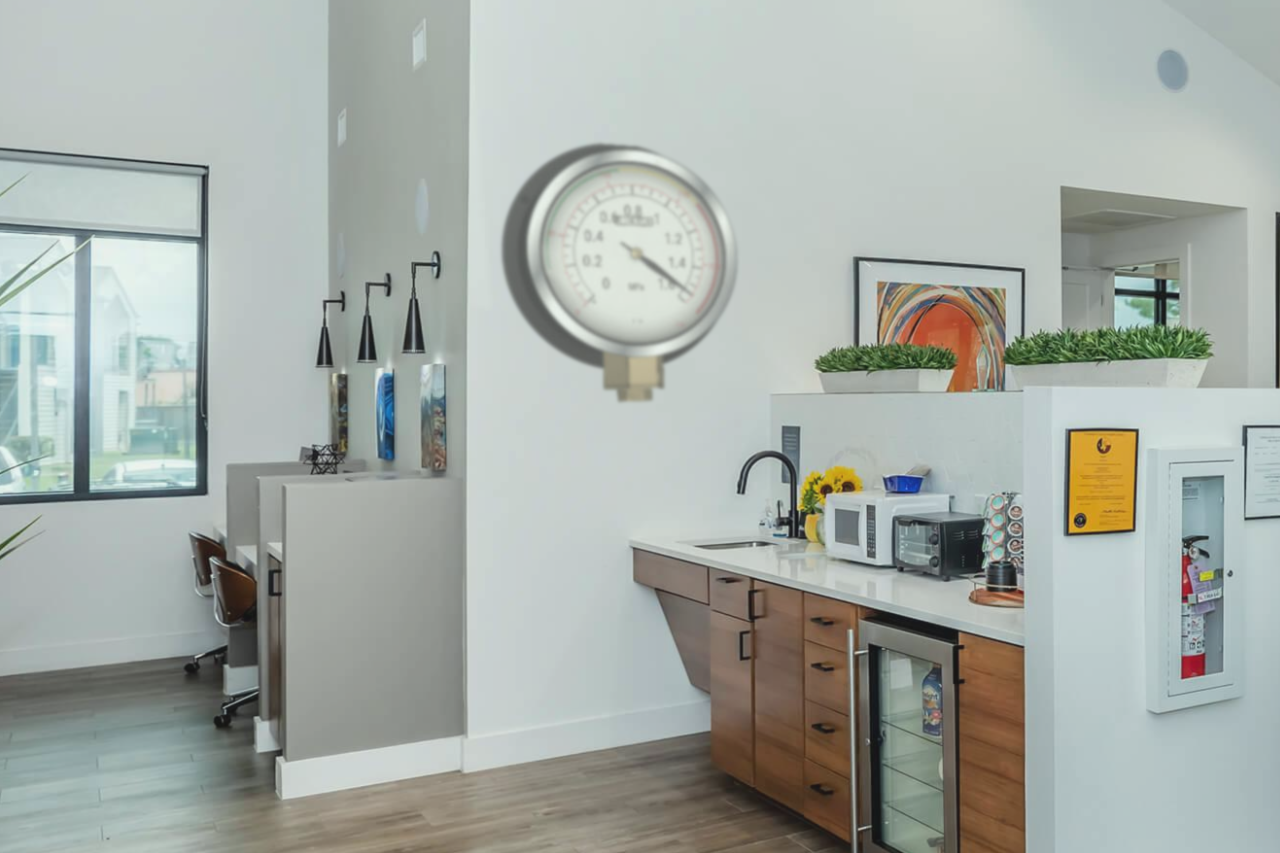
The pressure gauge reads 1.55 MPa
